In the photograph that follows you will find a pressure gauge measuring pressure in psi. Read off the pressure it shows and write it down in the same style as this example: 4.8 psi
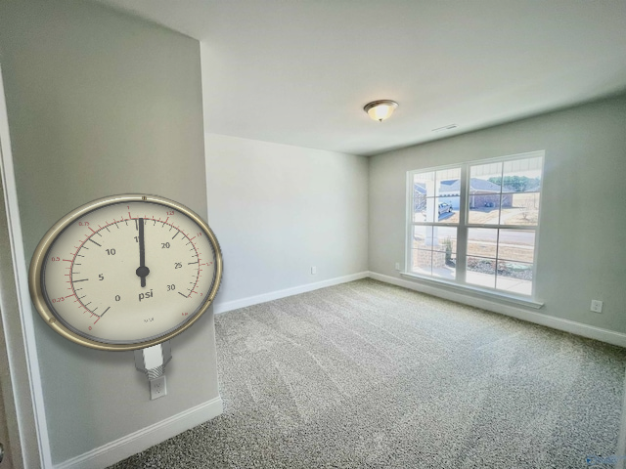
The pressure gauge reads 15.5 psi
